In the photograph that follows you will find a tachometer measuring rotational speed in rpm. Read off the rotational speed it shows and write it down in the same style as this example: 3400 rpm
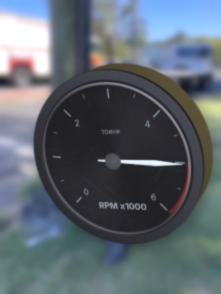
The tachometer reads 5000 rpm
